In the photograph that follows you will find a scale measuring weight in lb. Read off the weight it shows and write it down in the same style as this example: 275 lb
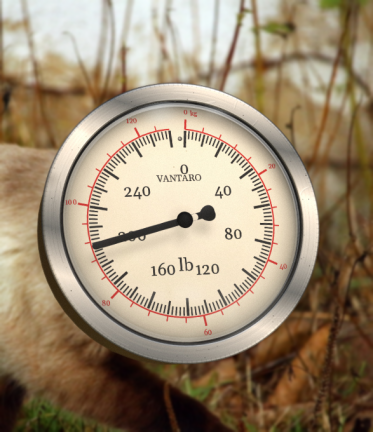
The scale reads 200 lb
